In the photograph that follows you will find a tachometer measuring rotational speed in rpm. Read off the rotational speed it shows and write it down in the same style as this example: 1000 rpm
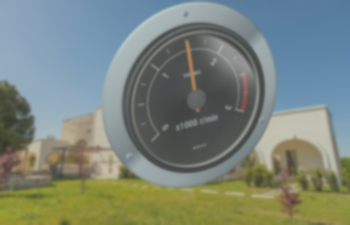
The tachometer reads 1500 rpm
